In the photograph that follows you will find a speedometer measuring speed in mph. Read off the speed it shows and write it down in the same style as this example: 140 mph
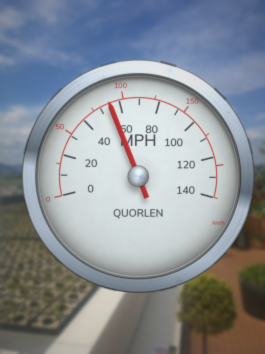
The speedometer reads 55 mph
